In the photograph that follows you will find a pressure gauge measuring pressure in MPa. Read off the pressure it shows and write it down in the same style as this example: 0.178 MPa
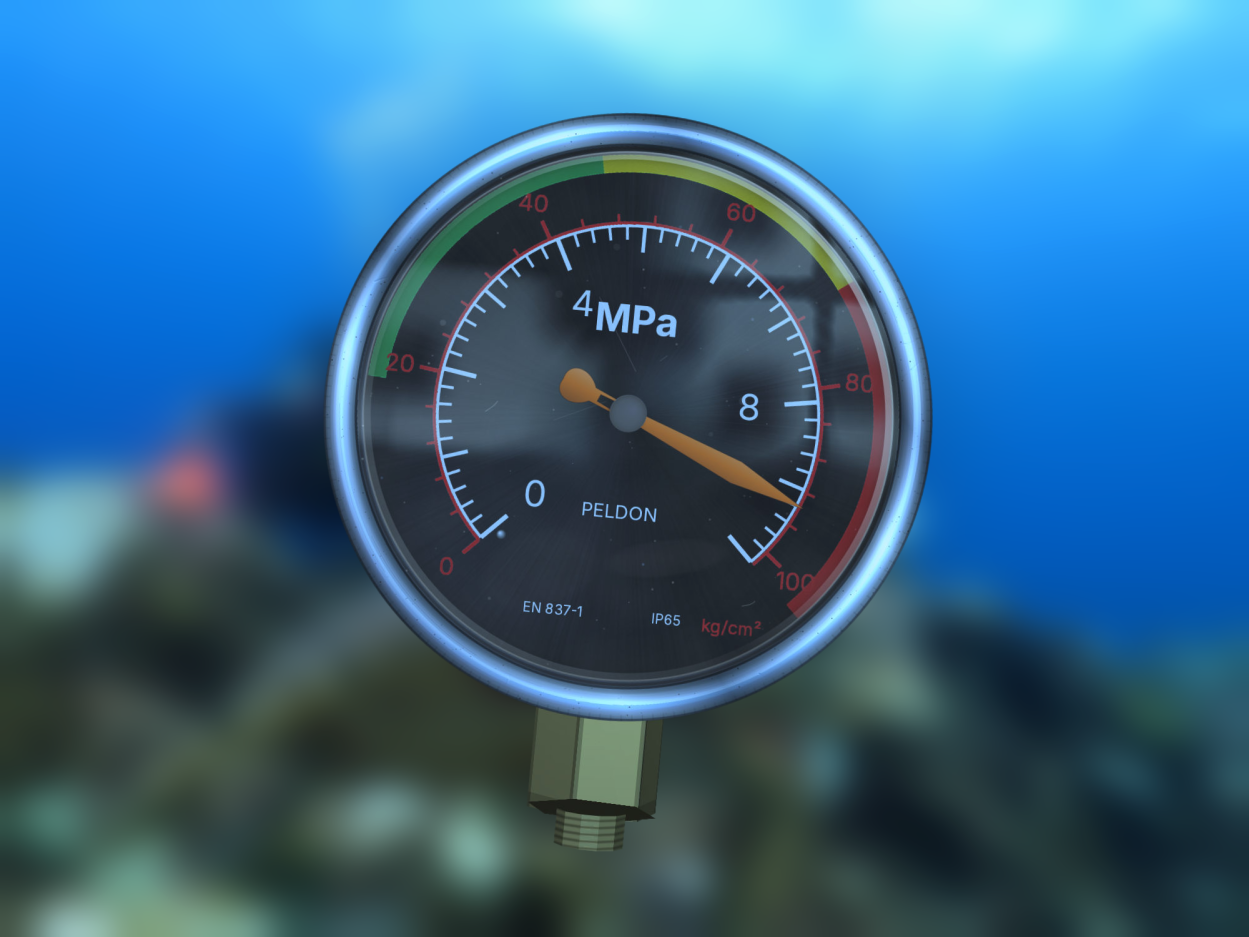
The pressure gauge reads 9.2 MPa
